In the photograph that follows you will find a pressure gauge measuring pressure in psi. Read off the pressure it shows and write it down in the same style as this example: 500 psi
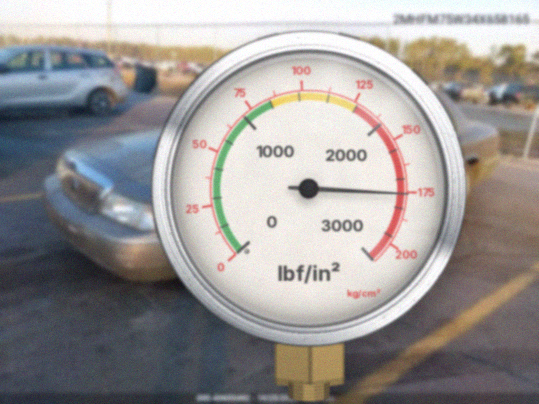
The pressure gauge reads 2500 psi
